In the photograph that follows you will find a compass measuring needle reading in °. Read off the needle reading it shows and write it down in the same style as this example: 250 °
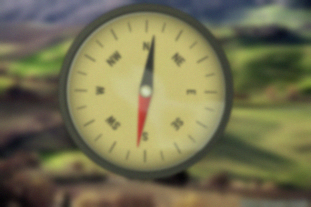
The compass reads 187.5 °
